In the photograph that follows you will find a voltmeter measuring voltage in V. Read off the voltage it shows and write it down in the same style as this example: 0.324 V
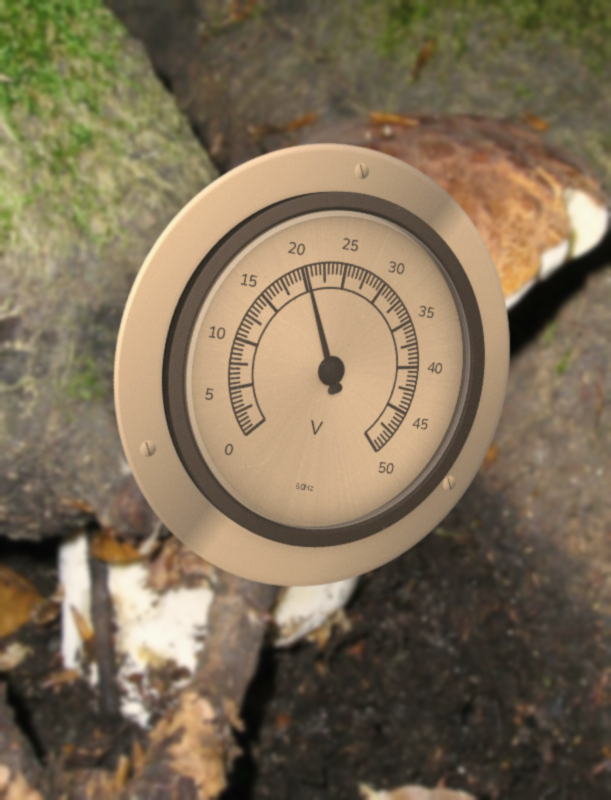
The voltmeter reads 20 V
